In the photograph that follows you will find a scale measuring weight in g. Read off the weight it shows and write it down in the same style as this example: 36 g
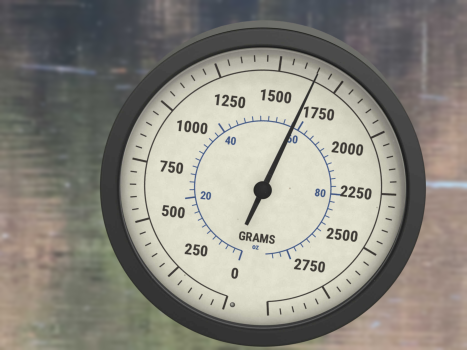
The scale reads 1650 g
